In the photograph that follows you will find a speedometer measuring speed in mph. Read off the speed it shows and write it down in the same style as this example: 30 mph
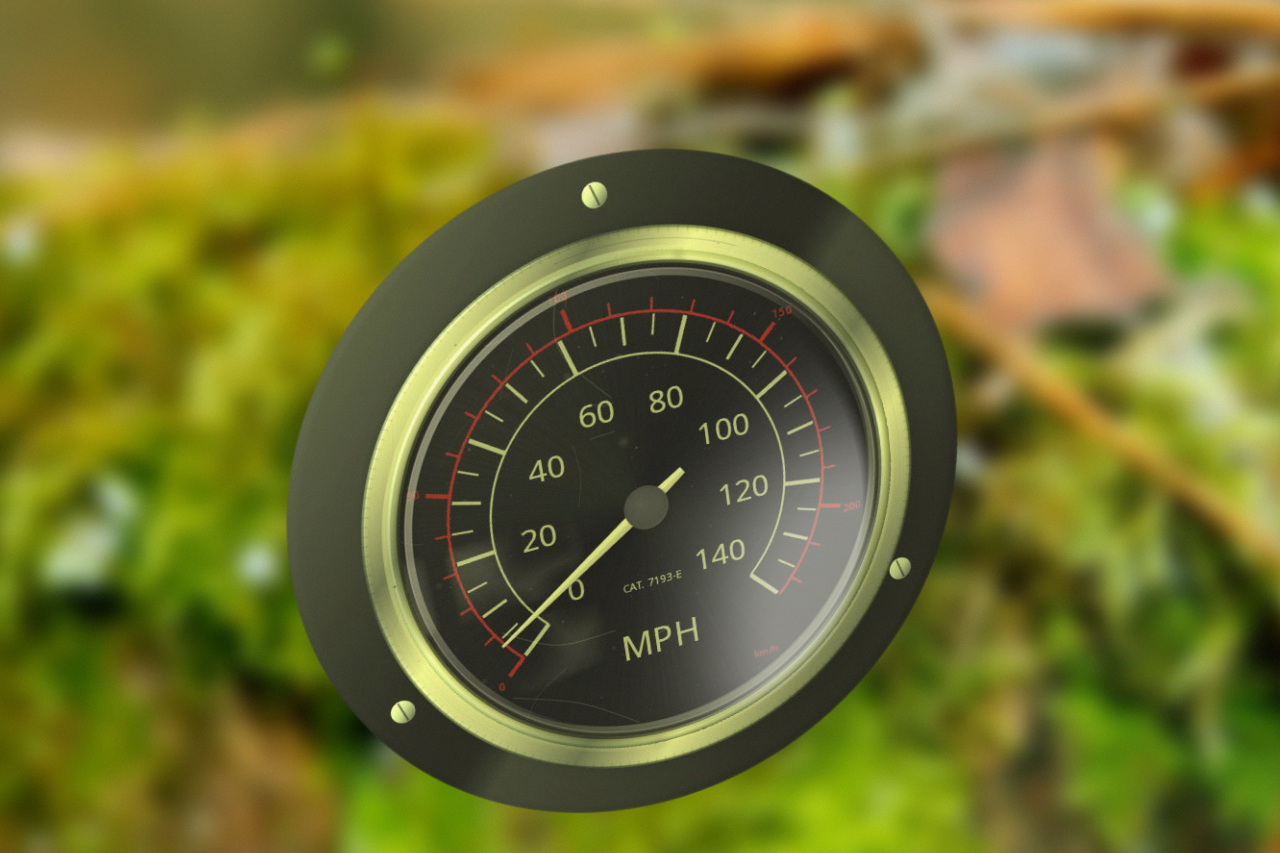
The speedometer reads 5 mph
